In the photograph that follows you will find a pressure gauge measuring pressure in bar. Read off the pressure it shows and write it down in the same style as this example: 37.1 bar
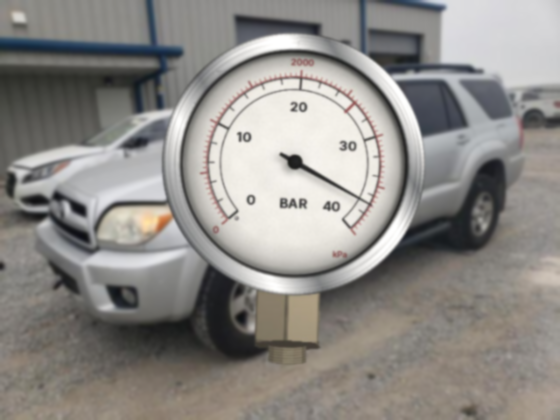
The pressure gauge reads 37 bar
